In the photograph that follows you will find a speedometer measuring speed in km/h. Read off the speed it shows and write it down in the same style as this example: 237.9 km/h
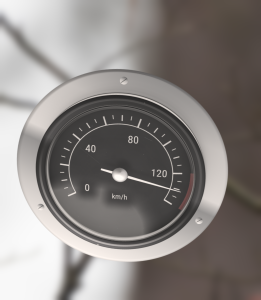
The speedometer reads 130 km/h
